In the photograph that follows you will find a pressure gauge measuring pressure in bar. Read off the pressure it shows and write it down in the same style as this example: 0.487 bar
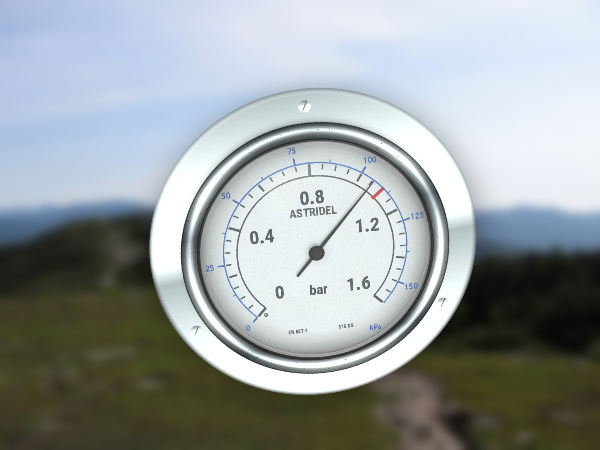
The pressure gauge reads 1.05 bar
